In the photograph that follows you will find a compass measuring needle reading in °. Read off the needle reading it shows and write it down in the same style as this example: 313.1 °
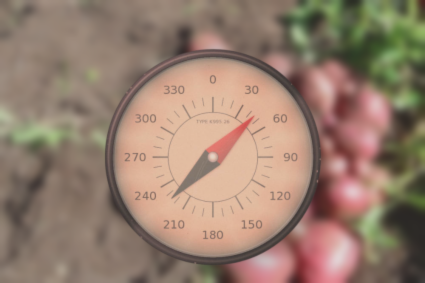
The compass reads 45 °
